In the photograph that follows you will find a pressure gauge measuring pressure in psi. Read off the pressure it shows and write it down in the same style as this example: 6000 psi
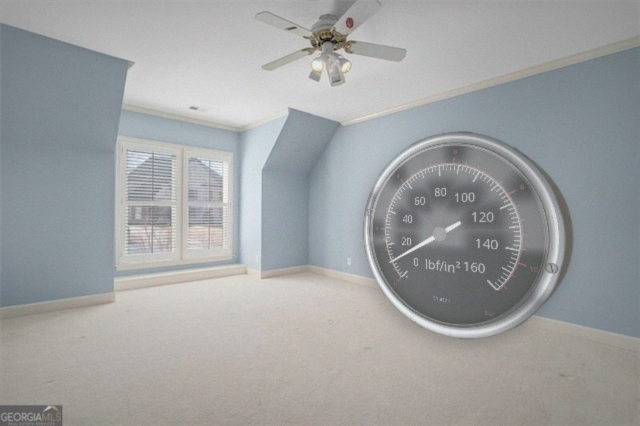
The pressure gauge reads 10 psi
